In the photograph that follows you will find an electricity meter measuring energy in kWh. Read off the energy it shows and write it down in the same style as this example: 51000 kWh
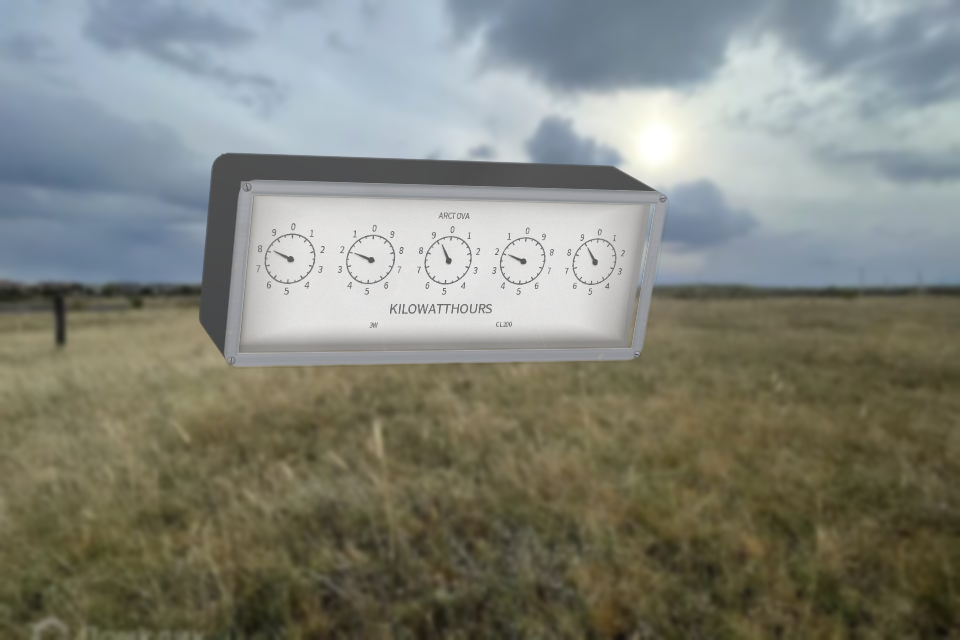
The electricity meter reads 81919 kWh
